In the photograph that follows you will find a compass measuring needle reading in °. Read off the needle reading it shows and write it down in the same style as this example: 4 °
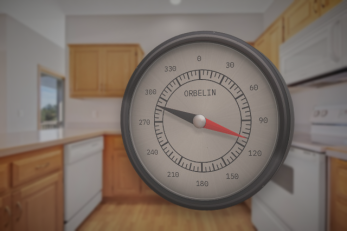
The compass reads 110 °
